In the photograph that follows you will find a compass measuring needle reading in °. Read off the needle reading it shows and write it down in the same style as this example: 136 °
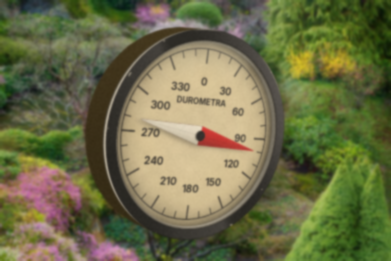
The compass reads 100 °
